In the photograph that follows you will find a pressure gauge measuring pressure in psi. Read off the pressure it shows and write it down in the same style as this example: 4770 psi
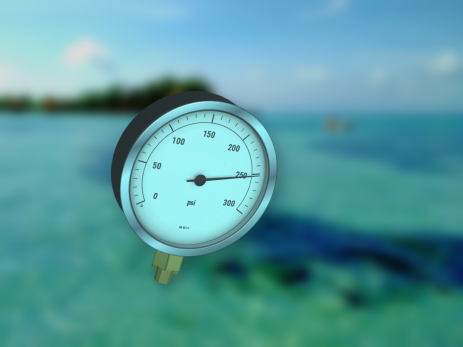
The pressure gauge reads 250 psi
